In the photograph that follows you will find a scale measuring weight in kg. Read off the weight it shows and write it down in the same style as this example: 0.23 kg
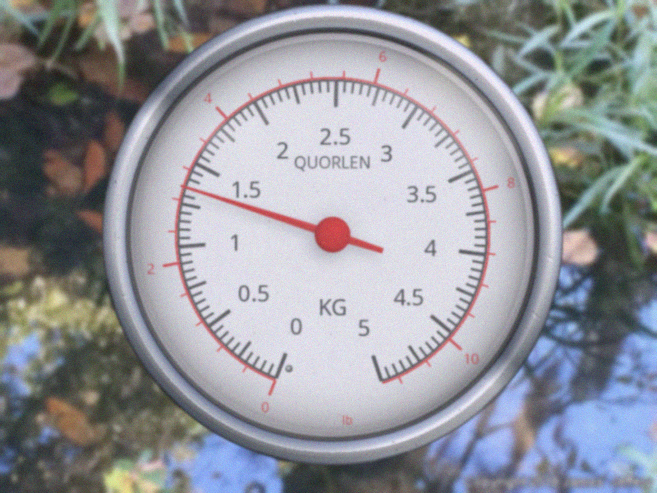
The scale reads 1.35 kg
